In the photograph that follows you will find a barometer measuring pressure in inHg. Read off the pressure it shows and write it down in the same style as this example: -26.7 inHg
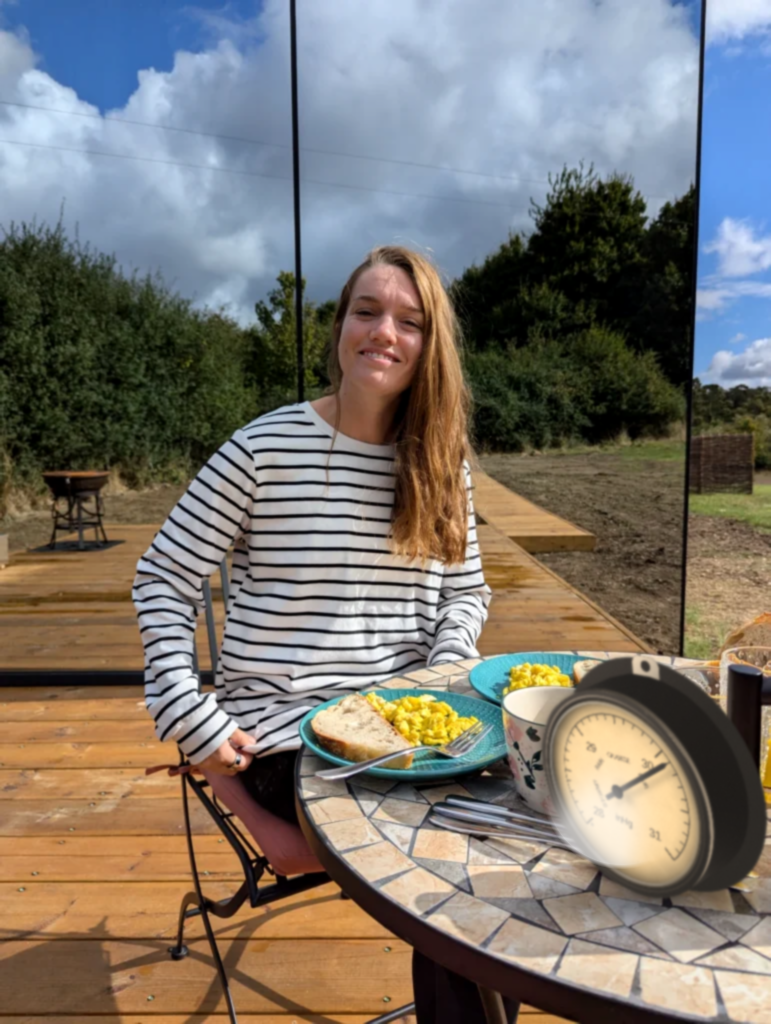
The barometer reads 30.1 inHg
